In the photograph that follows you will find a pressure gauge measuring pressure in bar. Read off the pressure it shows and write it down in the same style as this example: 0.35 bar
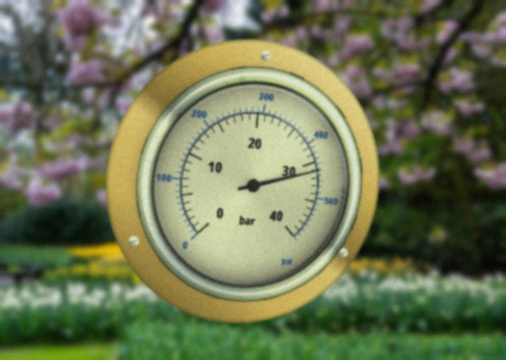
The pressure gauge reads 31 bar
